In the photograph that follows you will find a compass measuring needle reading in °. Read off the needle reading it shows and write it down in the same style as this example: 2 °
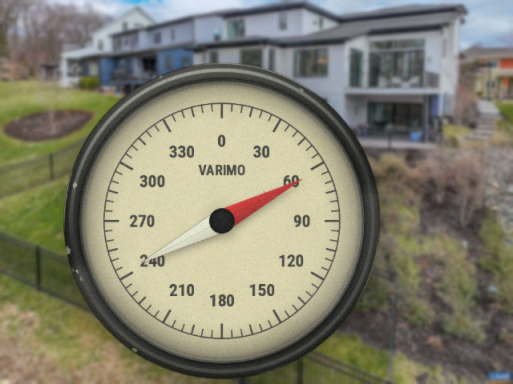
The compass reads 62.5 °
